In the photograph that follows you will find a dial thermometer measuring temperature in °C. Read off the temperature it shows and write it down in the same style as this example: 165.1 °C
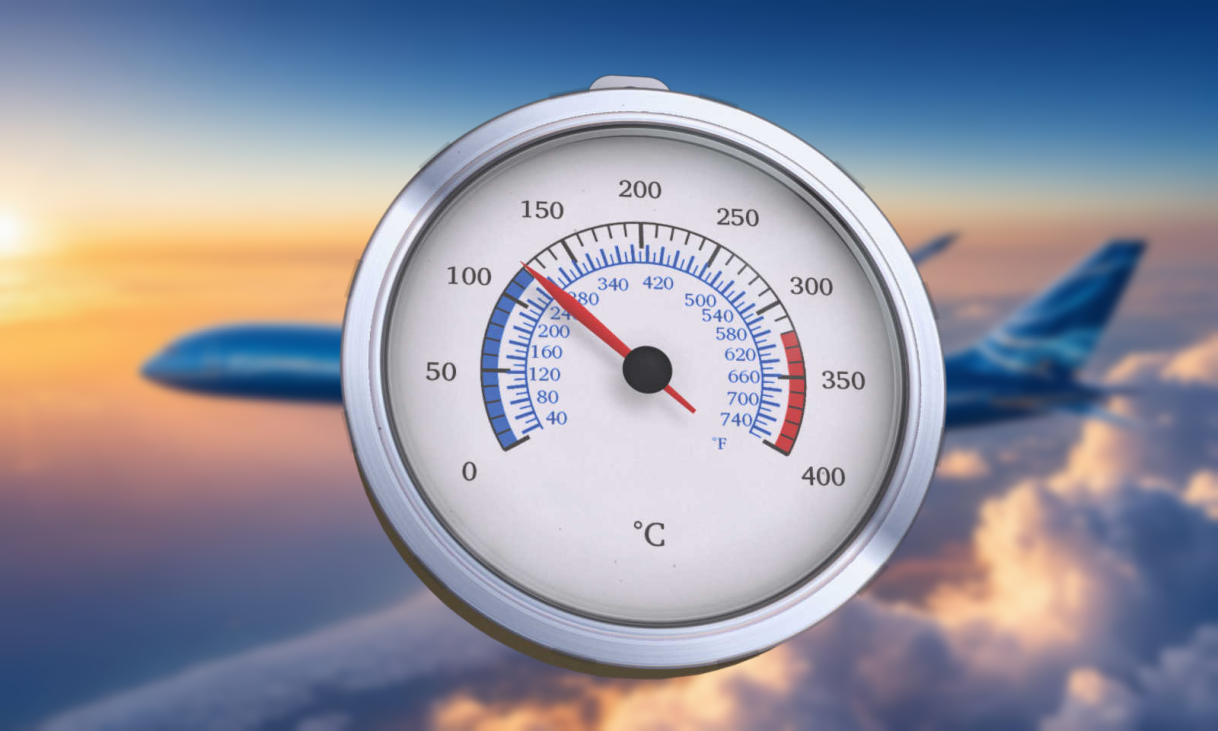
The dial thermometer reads 120 °C
